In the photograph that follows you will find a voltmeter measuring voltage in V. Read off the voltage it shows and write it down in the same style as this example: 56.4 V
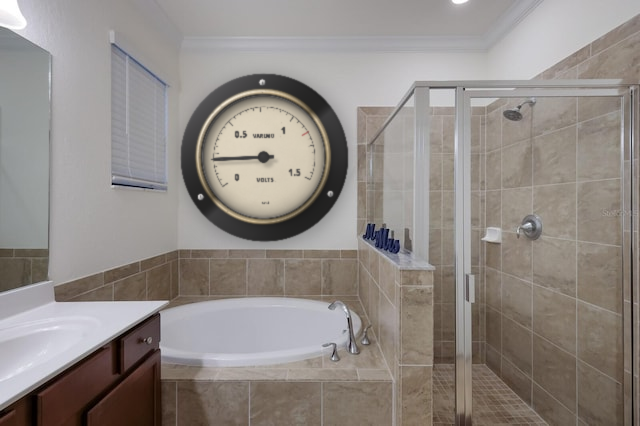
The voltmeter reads 0.2 V
